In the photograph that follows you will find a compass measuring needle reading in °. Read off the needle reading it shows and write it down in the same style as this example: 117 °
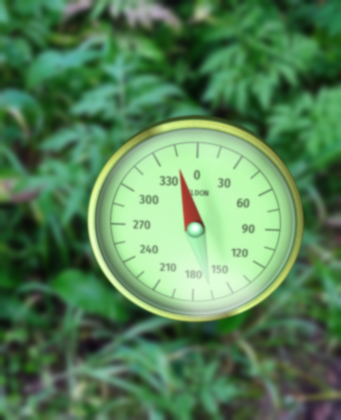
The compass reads 345 °
